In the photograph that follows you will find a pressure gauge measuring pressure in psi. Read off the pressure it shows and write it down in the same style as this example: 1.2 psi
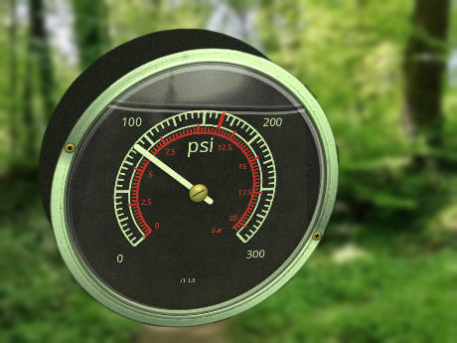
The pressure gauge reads 90 psi
